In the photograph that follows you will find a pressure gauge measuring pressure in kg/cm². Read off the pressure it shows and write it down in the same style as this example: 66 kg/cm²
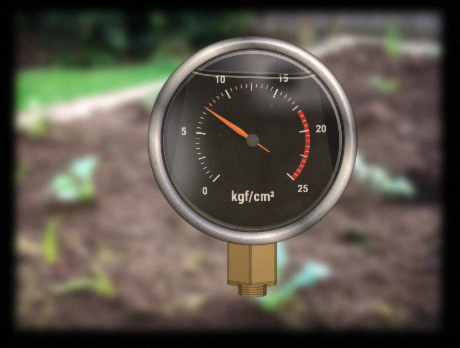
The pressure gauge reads 7.5 kg/cm²
